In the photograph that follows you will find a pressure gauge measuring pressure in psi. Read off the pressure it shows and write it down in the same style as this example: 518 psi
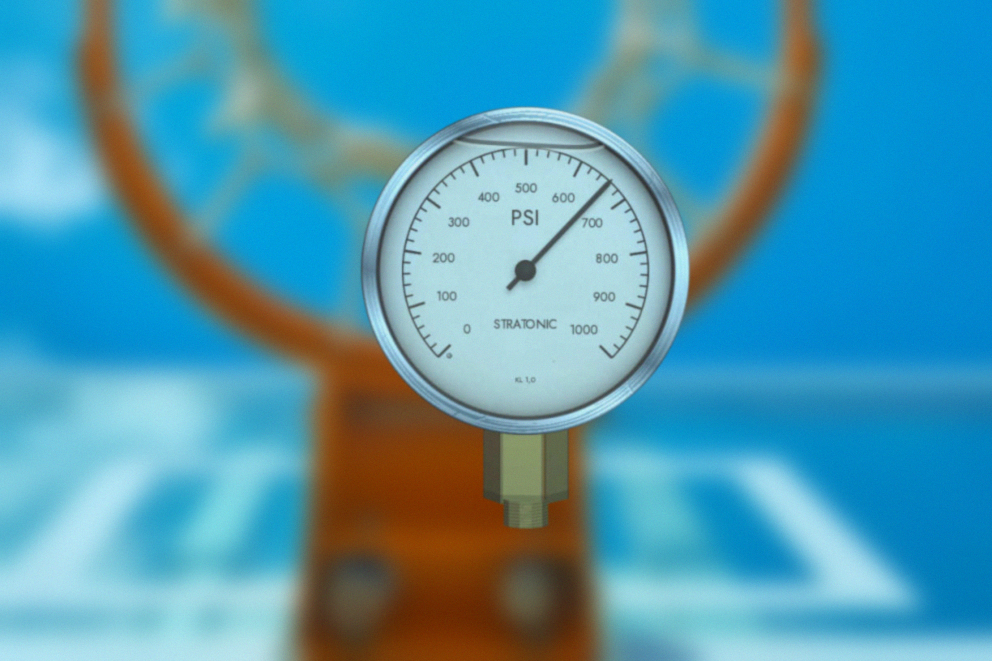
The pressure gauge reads 660 psi
